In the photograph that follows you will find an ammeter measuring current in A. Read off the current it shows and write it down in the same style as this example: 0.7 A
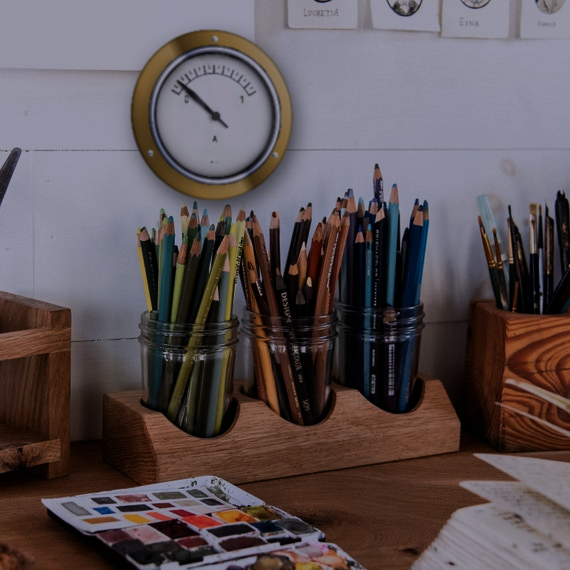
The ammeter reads 0.1 A
